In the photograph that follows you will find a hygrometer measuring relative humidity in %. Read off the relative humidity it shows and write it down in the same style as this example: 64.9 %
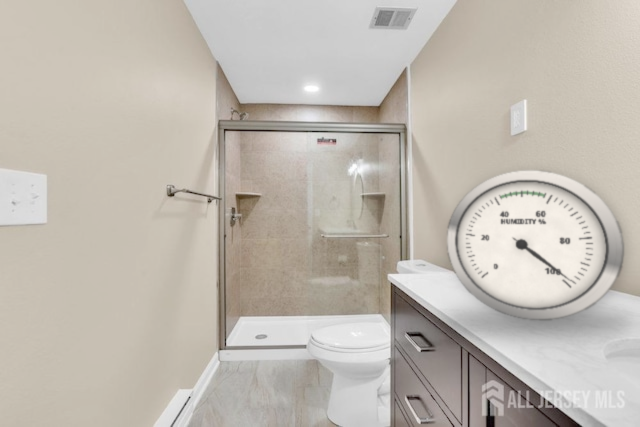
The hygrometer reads 98 %
